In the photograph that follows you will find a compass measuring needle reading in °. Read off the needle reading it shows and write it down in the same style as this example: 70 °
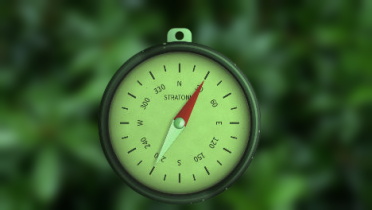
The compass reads 30 °
